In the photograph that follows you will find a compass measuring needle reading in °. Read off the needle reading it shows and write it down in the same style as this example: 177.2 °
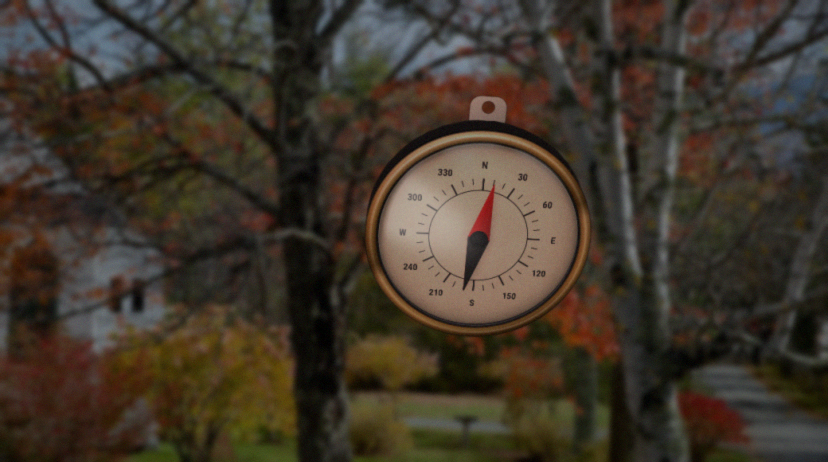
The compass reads 10 °
